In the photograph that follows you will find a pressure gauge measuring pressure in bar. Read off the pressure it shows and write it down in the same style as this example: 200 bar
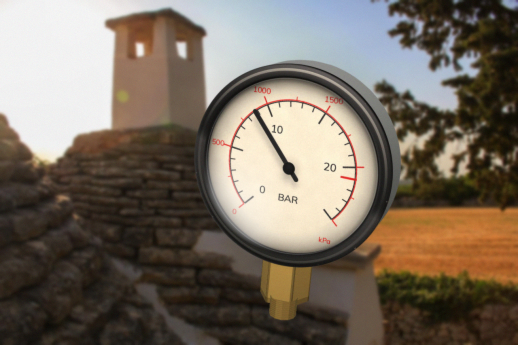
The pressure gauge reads 9 bar
